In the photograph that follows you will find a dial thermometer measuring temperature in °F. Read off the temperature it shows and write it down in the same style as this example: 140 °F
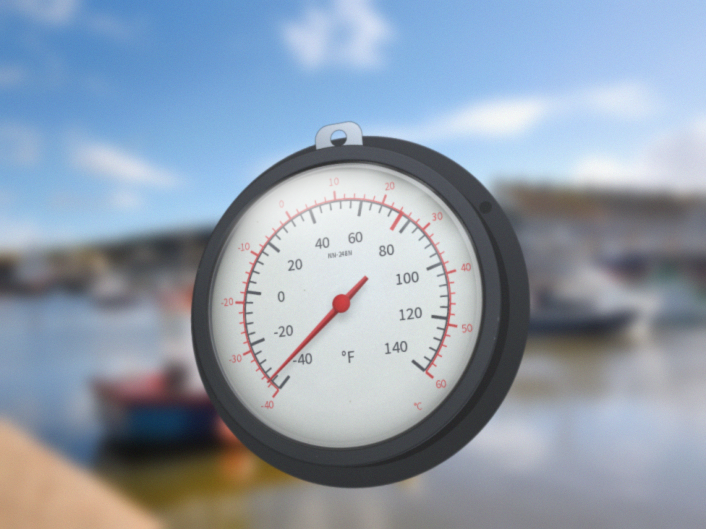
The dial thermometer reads -36 °F
